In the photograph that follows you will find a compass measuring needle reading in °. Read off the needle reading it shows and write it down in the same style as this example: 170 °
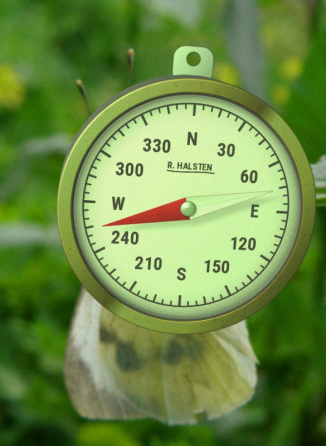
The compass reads 255 °
